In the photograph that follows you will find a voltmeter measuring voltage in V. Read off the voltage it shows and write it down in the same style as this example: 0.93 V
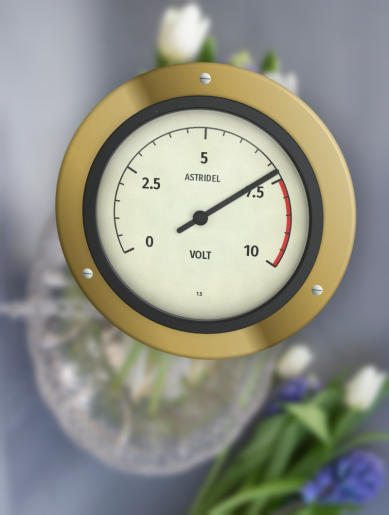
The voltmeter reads 7.25 V
